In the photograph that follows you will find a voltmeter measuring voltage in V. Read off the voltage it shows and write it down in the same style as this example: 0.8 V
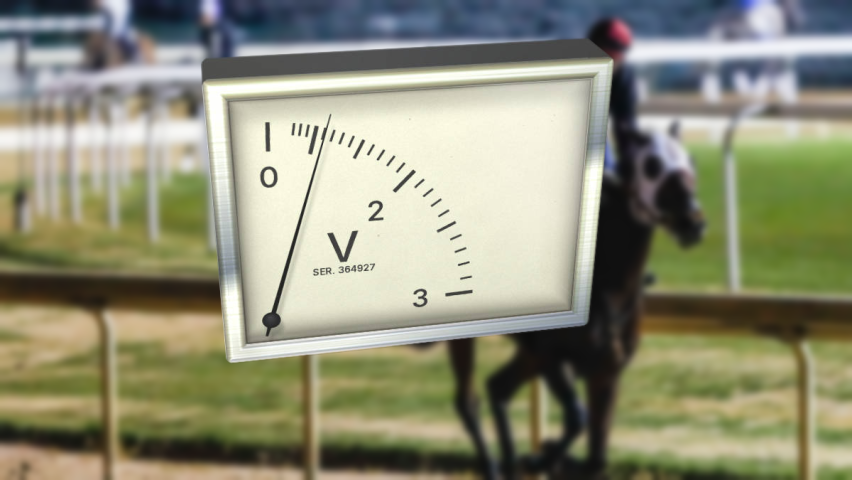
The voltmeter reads 1.1 V
